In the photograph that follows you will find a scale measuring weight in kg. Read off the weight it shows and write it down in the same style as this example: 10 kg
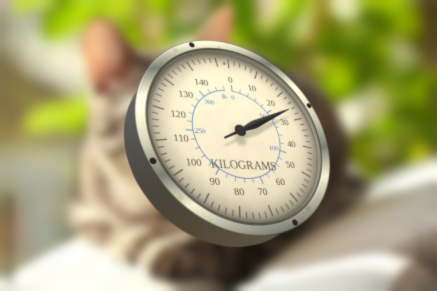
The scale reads 26 kg
